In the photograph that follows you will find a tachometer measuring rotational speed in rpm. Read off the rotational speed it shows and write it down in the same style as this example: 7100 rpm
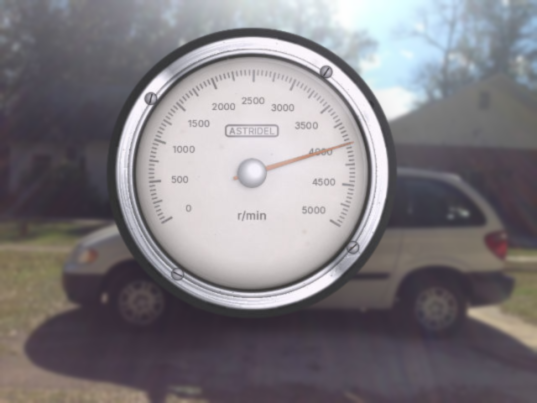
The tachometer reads 4000 rpm
